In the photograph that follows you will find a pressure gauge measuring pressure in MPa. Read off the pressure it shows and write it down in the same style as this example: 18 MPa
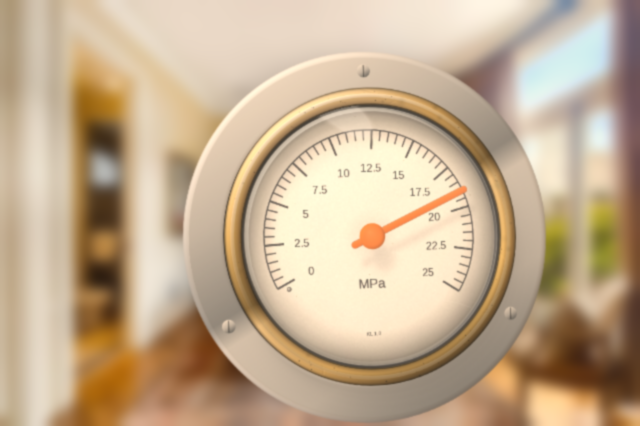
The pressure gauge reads 19 MPa
